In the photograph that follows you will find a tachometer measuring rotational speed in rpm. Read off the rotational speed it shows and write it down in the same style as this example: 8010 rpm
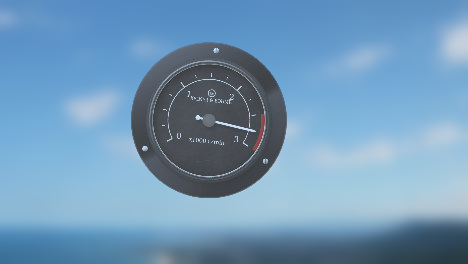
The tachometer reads 2750 rpm
